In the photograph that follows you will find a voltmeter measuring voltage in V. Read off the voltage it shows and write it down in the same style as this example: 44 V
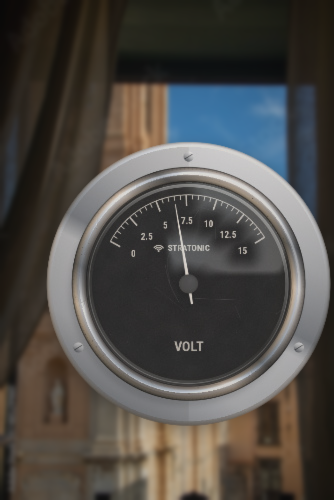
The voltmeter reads 6.5 V
